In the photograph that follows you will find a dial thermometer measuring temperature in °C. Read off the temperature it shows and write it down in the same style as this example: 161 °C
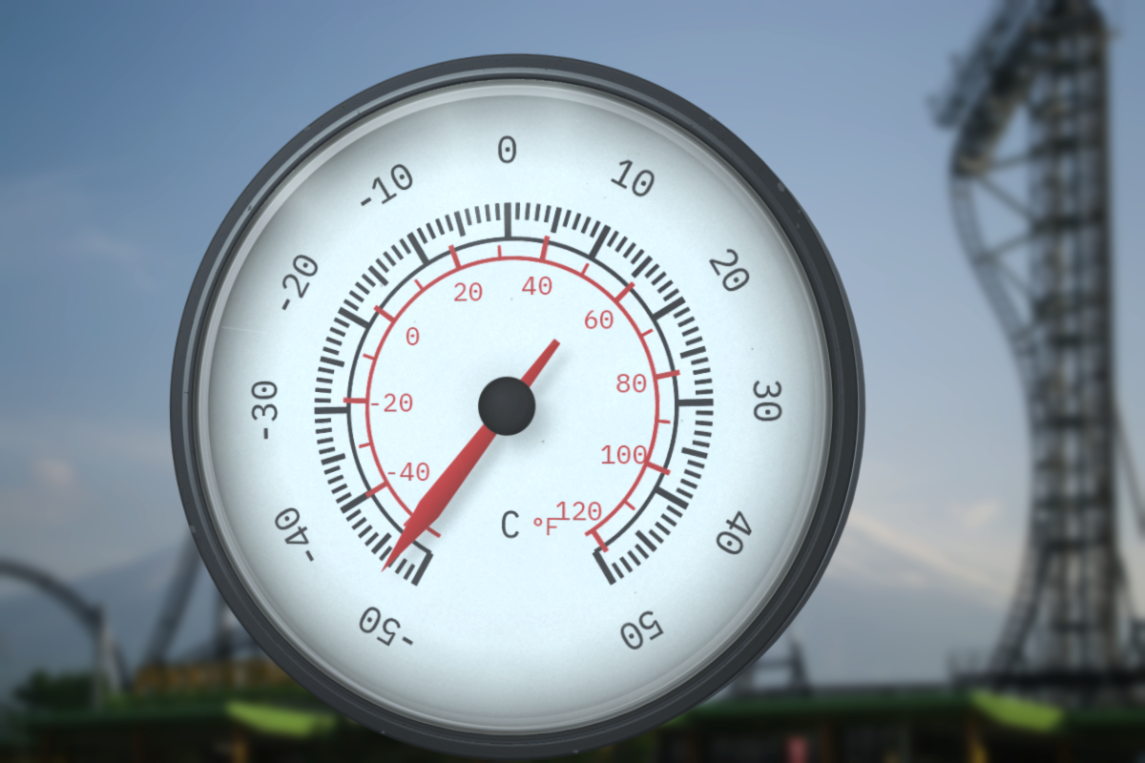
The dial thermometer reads -47 °C
